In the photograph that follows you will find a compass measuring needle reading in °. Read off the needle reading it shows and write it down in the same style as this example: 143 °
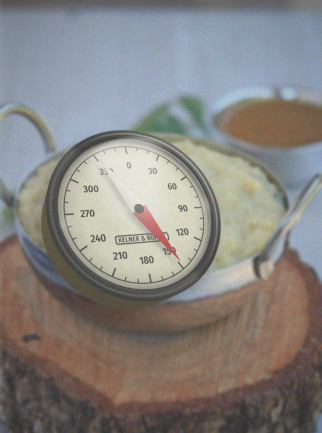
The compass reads 150 °
